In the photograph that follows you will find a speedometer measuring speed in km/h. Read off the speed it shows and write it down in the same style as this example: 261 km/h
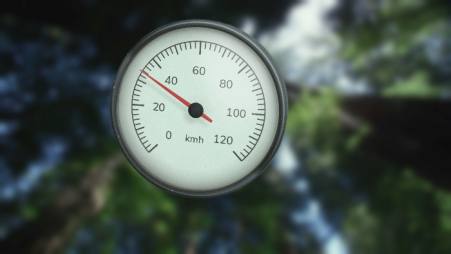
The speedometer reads 34 km/h
